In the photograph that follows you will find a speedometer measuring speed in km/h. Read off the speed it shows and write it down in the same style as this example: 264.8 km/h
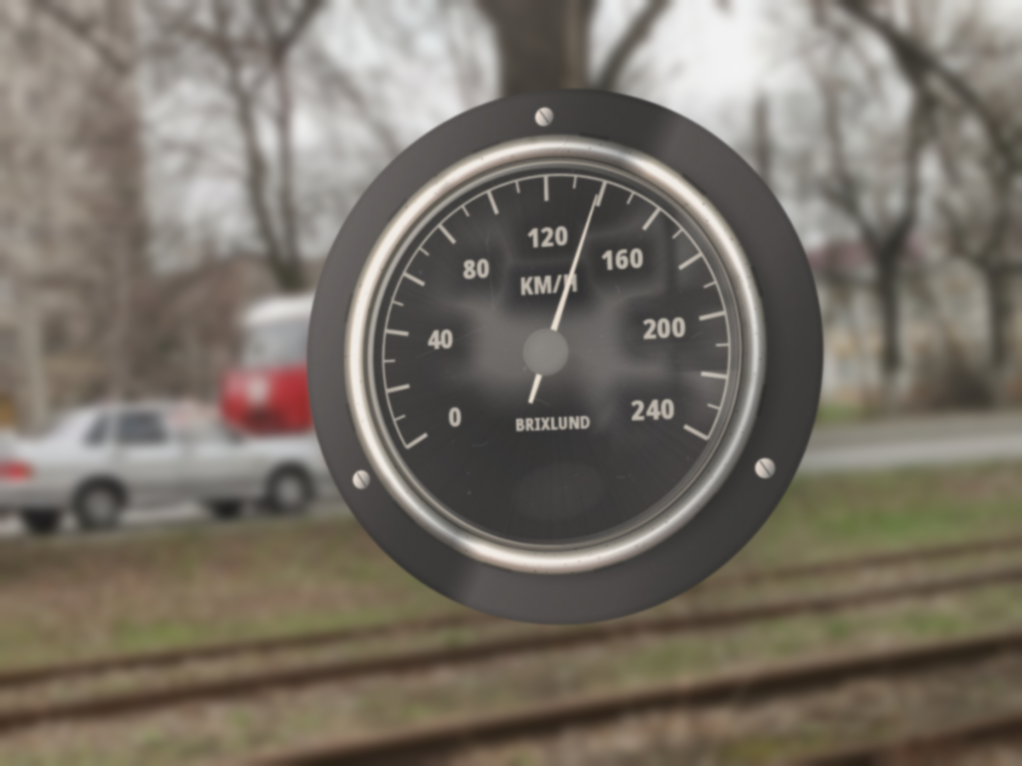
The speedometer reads 140 km/h
